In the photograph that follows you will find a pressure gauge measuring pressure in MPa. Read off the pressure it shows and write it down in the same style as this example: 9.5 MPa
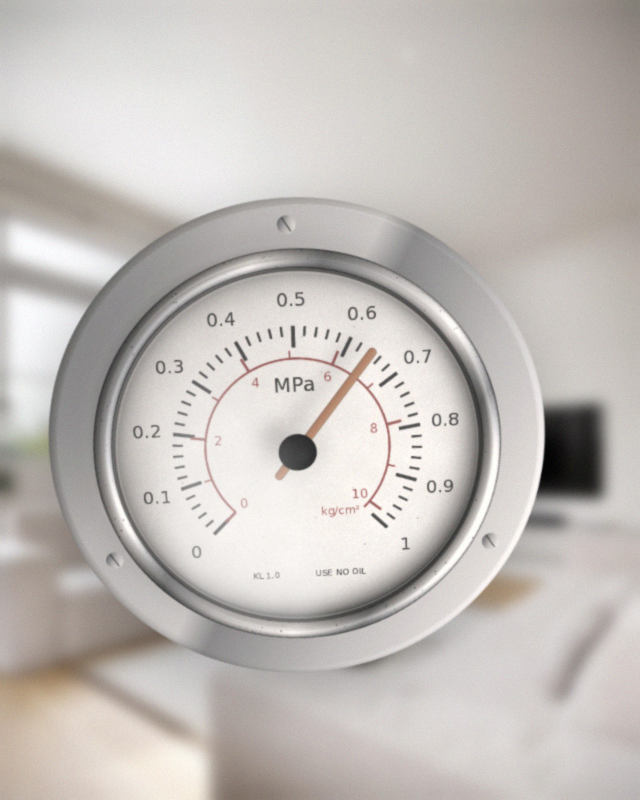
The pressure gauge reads 0.64 MPa
